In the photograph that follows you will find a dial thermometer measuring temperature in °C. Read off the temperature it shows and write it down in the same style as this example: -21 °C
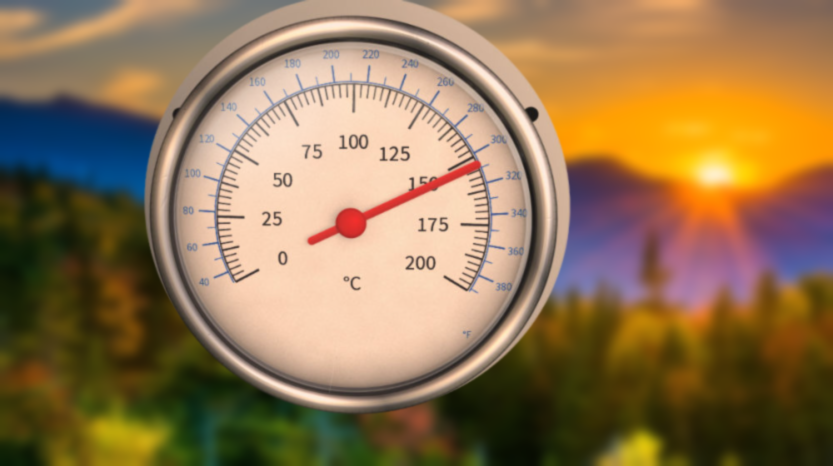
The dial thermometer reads 152.5 °C
